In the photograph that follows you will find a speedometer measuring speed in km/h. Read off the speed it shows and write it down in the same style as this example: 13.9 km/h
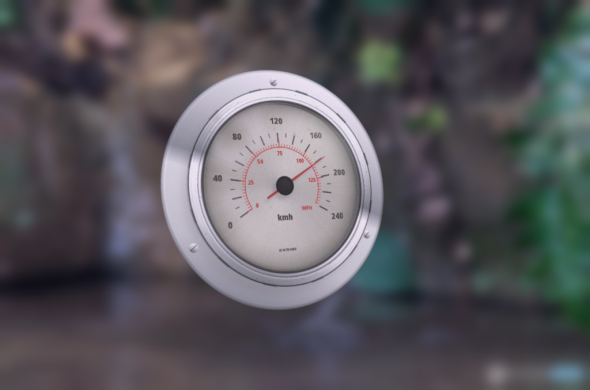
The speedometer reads 180 km/h
